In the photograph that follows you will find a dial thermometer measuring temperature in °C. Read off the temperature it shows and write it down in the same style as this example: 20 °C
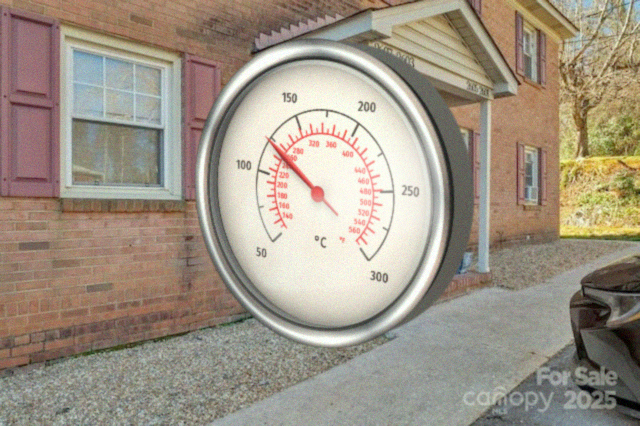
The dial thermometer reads 125 °C
